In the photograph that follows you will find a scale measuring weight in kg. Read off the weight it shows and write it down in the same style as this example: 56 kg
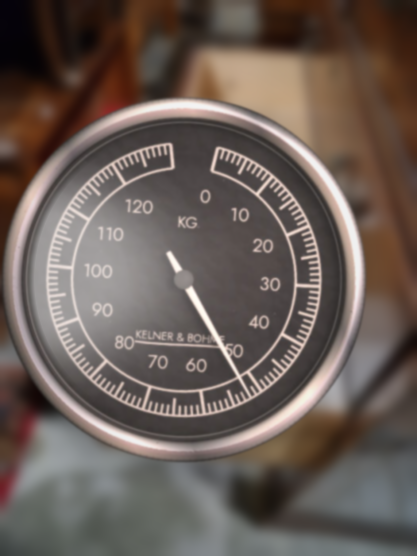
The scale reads 52 kg
